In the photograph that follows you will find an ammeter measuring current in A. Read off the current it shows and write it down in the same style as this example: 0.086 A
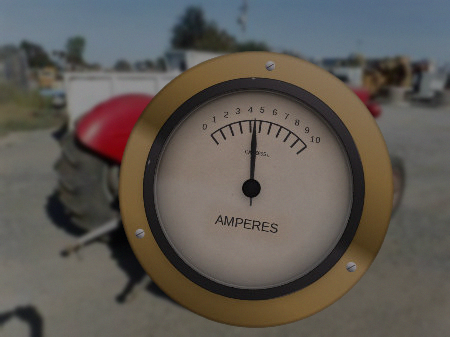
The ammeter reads 4.5 A
